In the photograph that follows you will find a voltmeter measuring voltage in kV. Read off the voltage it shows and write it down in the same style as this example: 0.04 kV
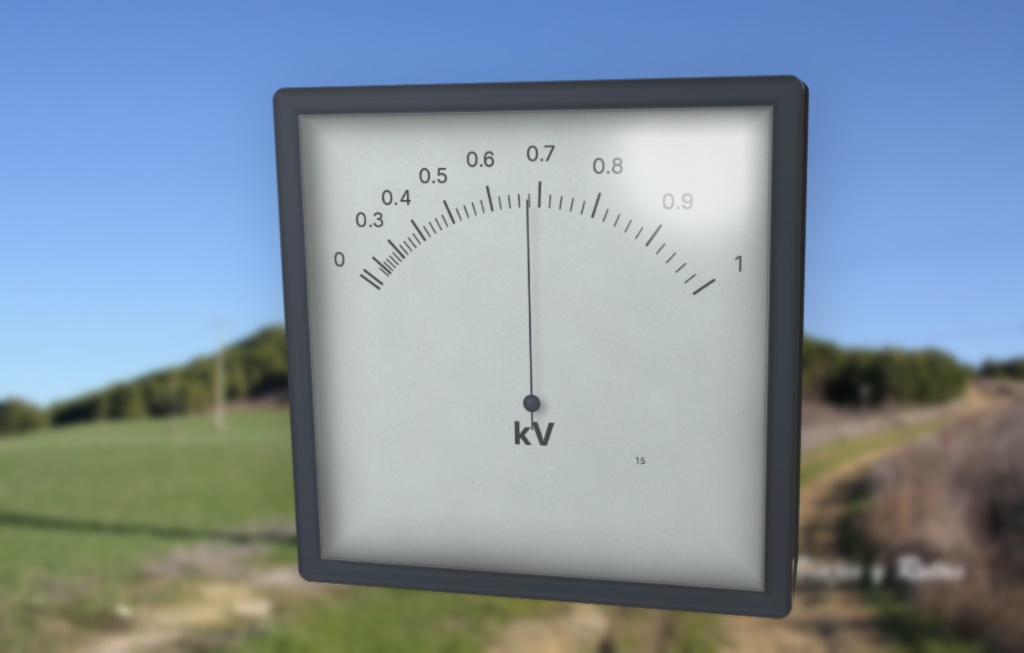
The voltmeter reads 0.68 kV
